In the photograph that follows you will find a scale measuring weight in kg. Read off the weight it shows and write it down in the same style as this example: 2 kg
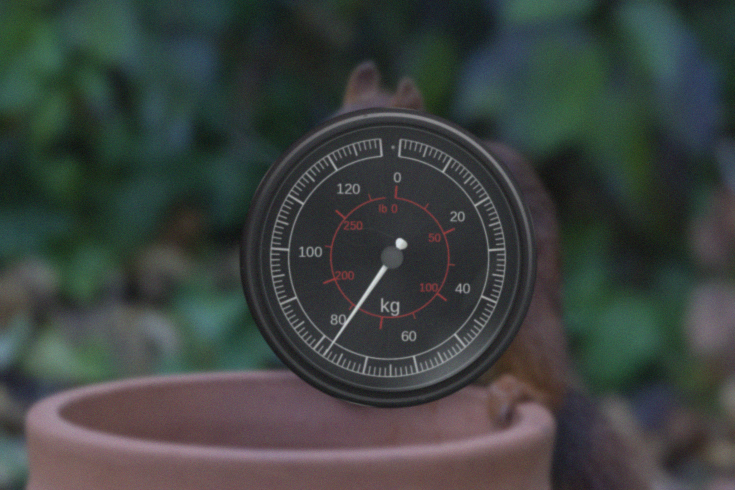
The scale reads 78 kg
